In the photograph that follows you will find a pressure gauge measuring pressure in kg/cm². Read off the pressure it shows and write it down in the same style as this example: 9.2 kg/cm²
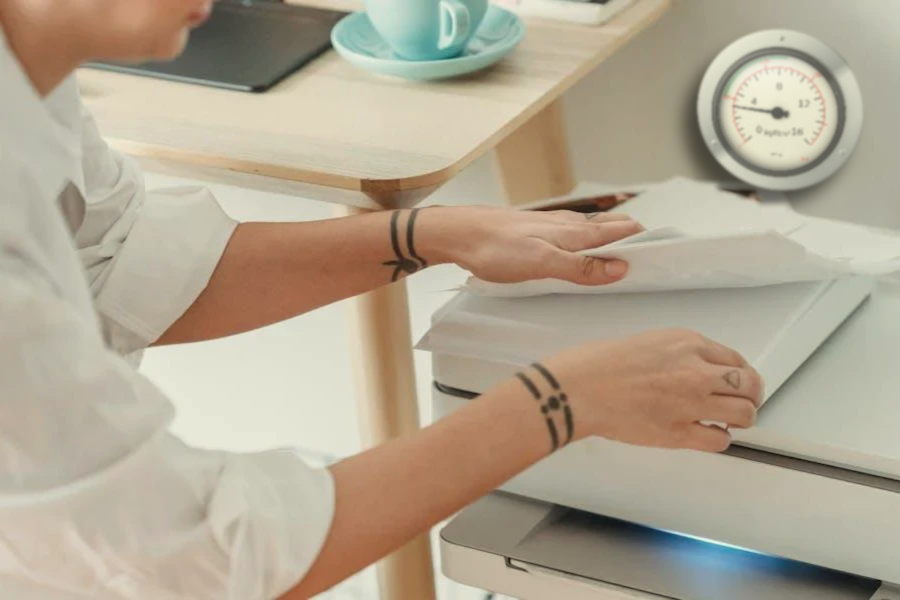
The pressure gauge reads 3 kg/cm²
